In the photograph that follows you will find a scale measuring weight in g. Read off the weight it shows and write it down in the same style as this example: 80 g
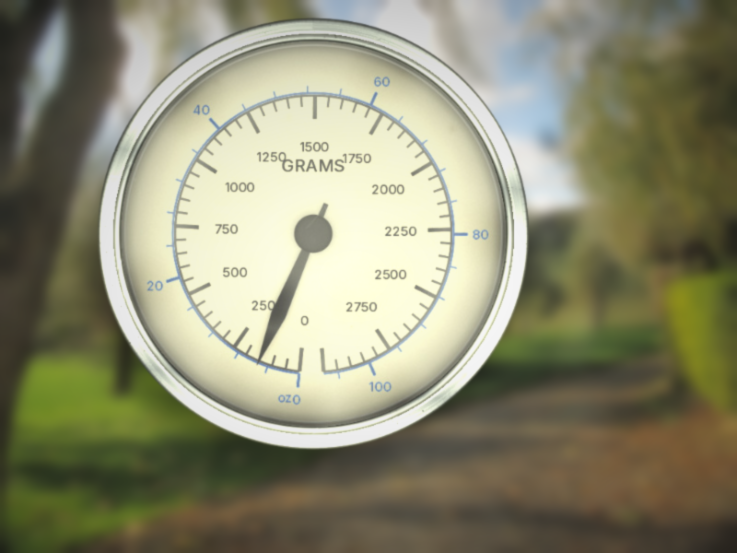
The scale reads 150 g
